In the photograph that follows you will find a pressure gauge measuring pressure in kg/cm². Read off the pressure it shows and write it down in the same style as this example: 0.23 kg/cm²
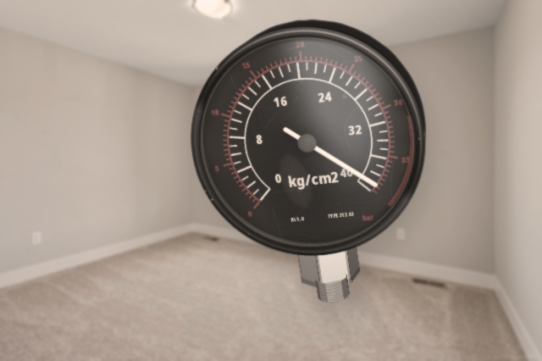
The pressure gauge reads 39 kg/cm²
